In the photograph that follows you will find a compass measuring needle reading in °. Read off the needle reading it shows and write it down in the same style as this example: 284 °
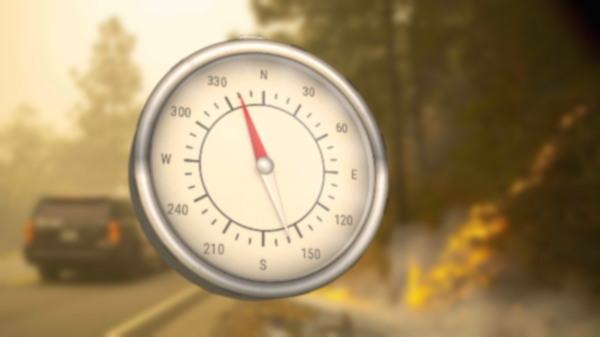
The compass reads 340 °
